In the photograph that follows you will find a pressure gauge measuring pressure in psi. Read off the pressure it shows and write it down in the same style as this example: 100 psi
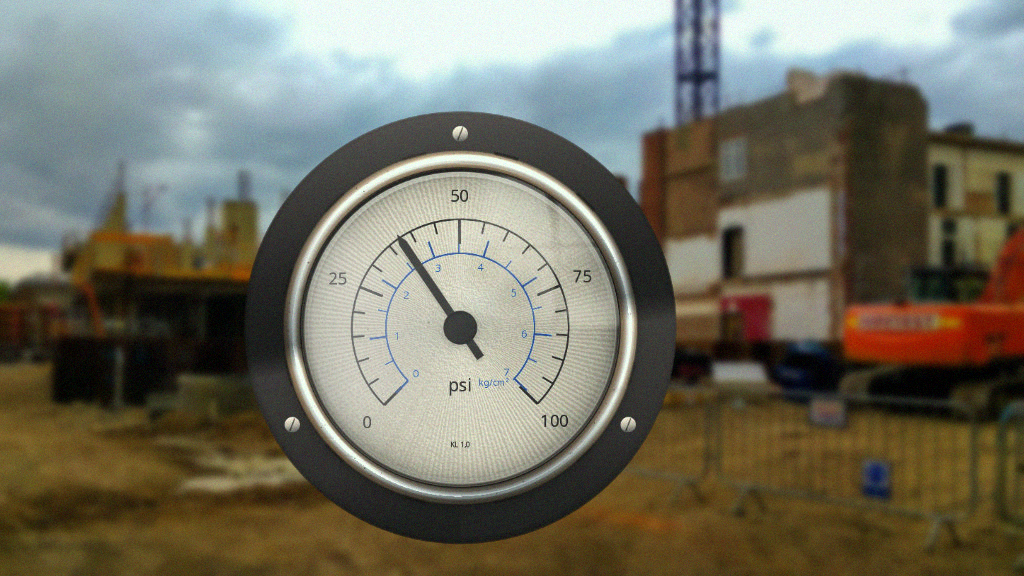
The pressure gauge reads 37.5 psi
